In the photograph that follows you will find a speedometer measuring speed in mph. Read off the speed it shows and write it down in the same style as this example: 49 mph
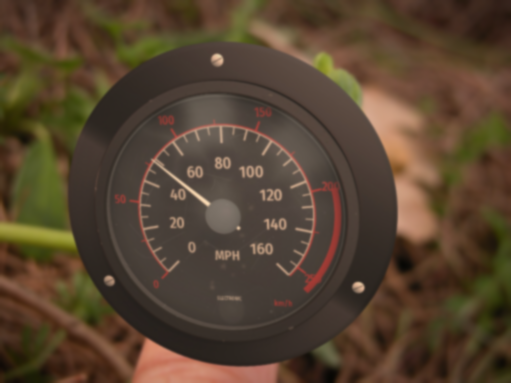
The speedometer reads 50 mph
